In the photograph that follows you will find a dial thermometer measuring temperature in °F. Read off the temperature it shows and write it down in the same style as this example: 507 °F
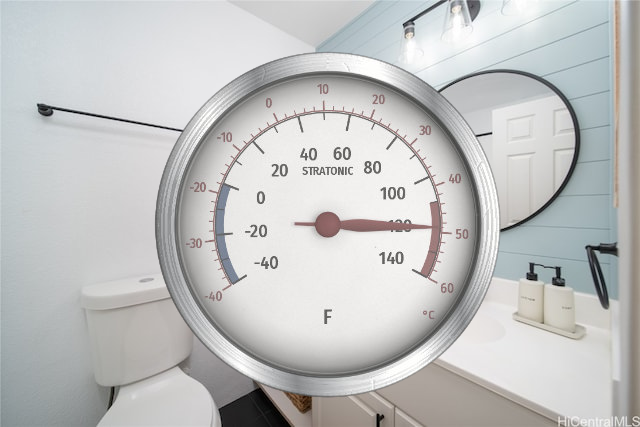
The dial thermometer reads 120 °F
